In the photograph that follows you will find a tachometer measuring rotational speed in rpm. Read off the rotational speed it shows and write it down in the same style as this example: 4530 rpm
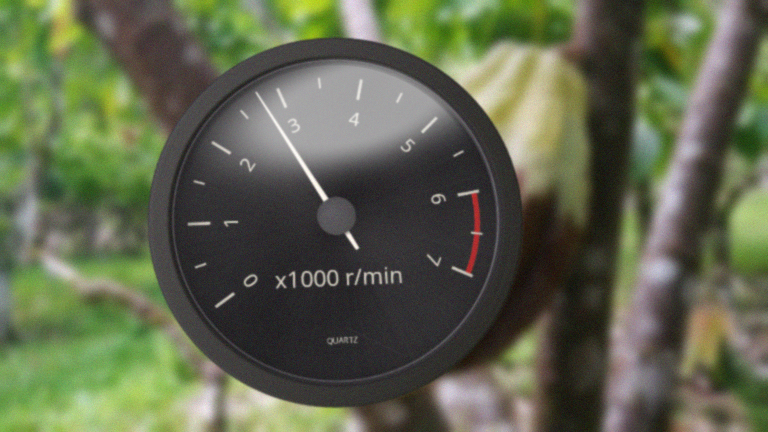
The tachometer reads 2750 rpm
